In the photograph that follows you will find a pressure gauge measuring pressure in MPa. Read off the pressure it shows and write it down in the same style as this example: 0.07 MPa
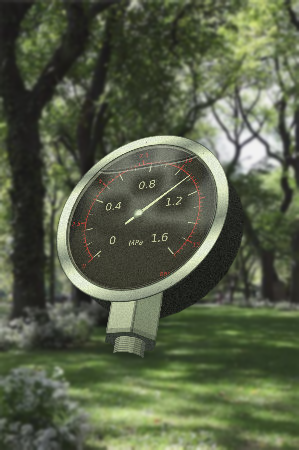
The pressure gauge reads 1.1 MPa
